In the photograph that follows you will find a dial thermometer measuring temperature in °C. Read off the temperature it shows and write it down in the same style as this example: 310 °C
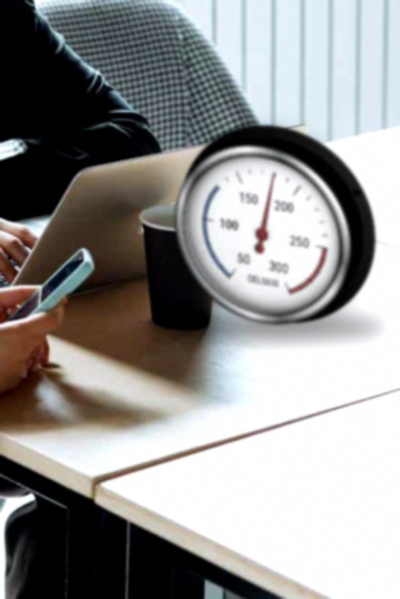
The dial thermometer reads 180 °C
